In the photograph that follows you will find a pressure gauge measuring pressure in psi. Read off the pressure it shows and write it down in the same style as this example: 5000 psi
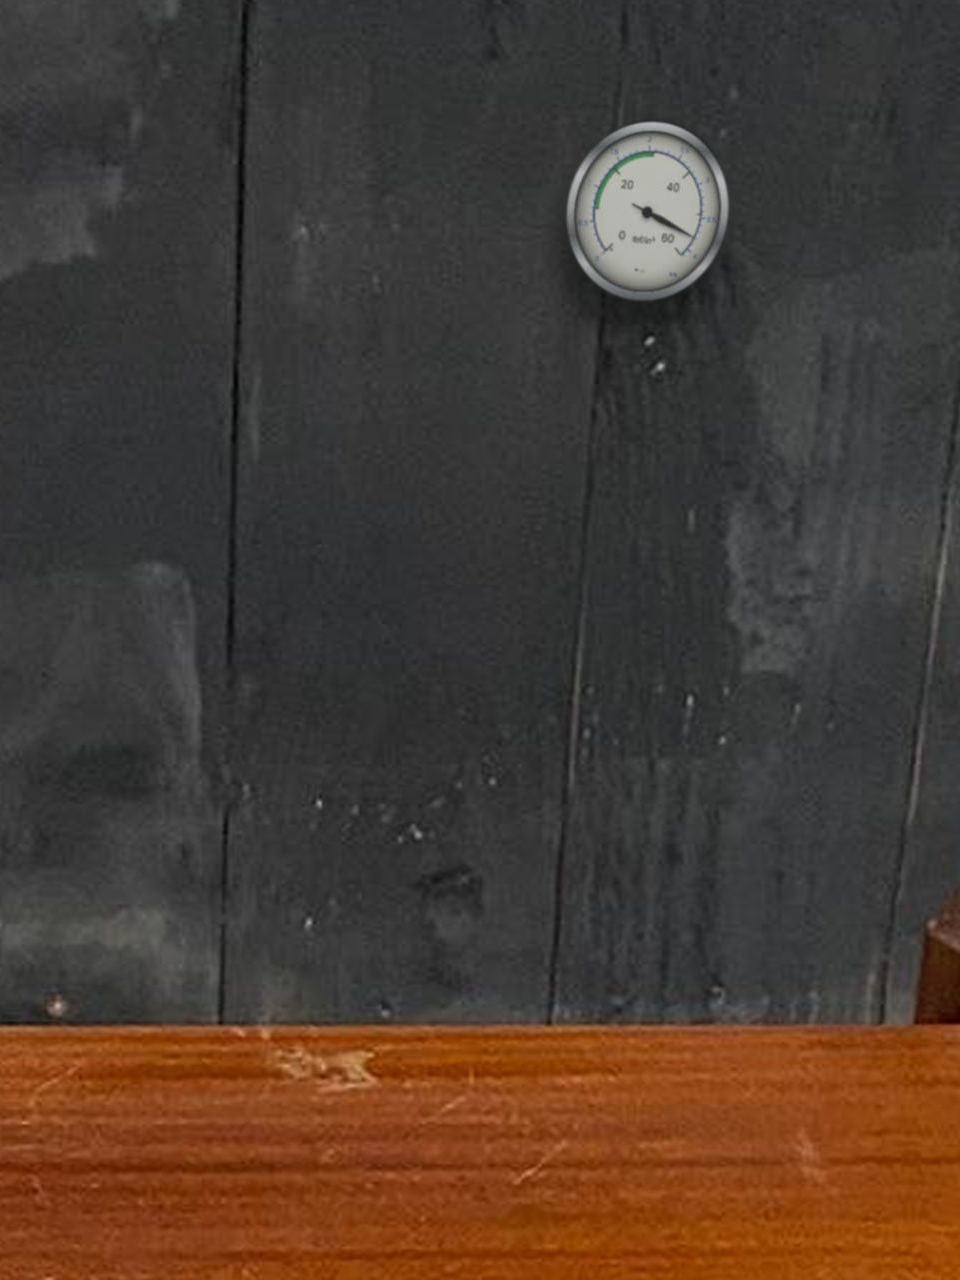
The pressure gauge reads 55 psi
